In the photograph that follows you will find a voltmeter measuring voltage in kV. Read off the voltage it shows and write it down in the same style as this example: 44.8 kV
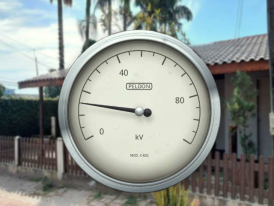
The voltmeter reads 15 kV
